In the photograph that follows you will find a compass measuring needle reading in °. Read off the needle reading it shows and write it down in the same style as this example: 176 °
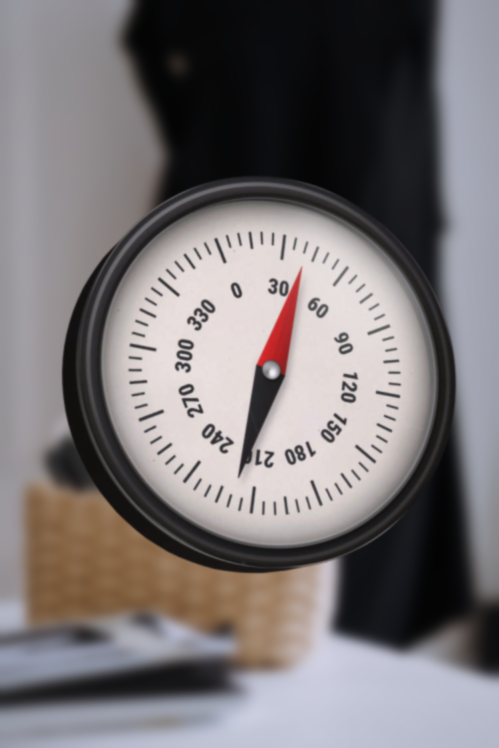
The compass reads 40 °
